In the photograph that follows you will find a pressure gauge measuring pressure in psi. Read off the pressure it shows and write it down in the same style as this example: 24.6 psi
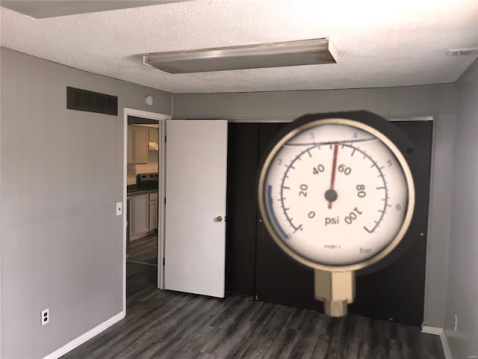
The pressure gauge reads 52.5 psi
